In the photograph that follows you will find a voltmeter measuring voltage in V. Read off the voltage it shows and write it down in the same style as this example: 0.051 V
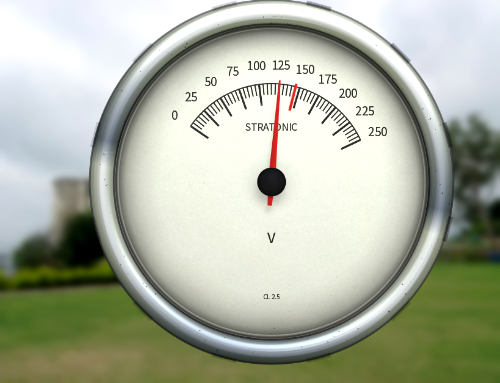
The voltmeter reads 125 V
